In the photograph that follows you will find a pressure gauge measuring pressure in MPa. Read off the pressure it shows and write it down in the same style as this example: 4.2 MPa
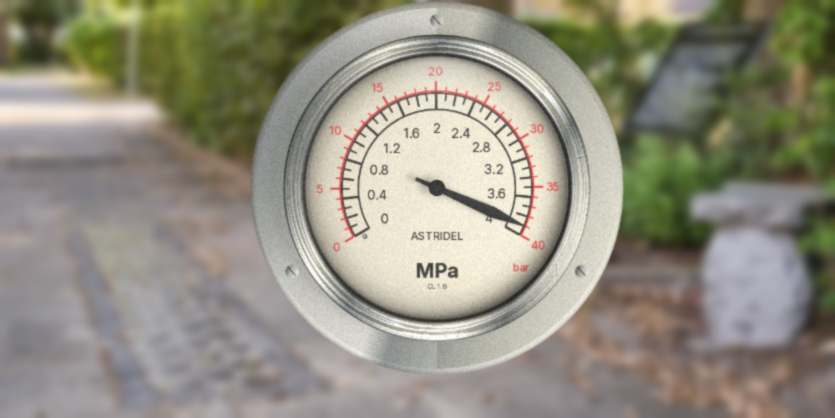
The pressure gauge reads 3.9 MPa
